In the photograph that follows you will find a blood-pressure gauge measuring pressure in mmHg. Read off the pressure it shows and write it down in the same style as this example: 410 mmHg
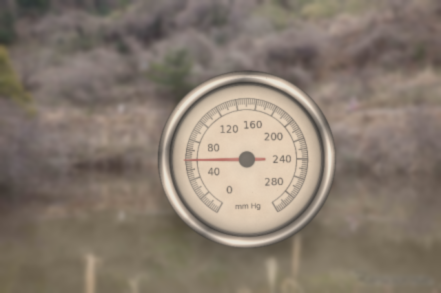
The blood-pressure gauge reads 60 mmHg
